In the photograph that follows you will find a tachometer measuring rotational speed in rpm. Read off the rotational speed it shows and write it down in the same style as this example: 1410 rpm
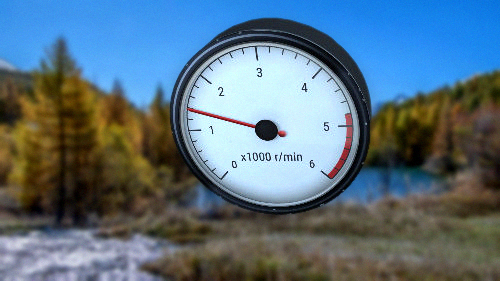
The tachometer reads 1400 rpm
